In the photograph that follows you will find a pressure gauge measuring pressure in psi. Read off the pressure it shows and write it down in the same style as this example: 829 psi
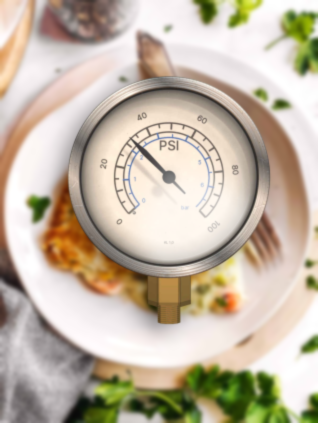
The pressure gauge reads 32.5 psi
